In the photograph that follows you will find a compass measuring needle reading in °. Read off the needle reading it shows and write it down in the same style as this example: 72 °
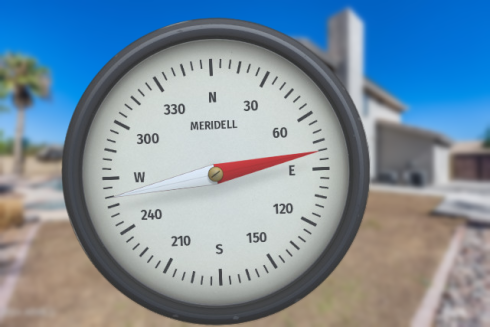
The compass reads 80 °
